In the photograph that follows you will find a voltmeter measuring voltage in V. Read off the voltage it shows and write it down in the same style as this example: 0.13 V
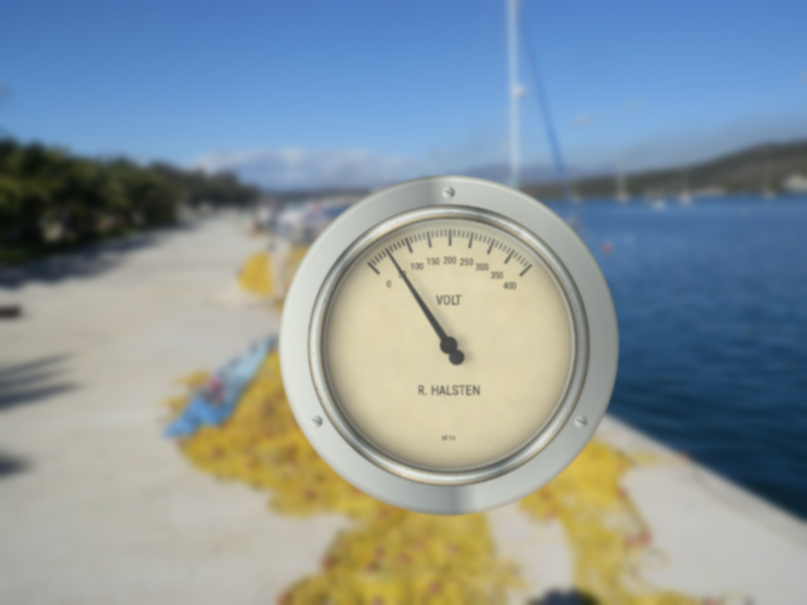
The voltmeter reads 50 V
